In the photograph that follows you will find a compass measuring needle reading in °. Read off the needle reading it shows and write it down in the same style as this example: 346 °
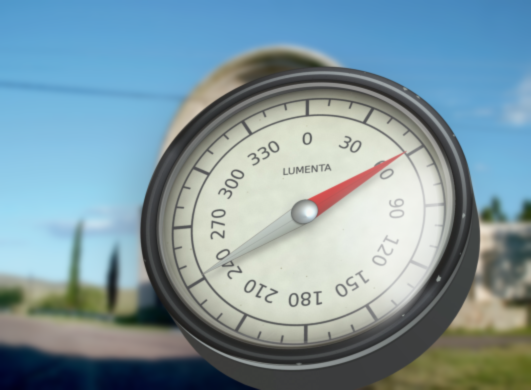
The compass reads 60 °
